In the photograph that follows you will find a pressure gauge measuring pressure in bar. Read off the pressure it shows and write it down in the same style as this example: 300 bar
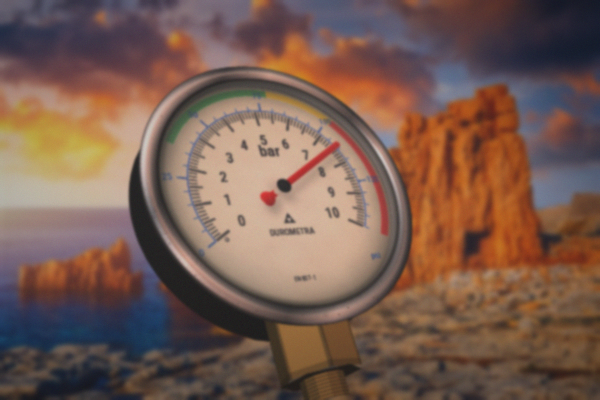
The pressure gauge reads 7.5 bar
